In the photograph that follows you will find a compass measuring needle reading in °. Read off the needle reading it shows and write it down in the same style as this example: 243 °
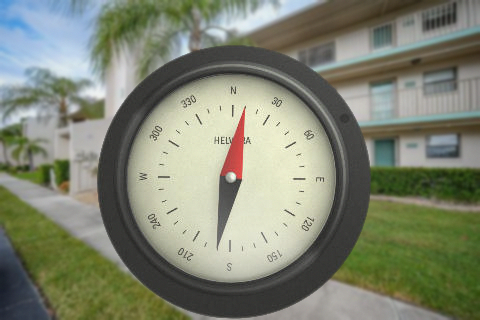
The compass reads 10 °
